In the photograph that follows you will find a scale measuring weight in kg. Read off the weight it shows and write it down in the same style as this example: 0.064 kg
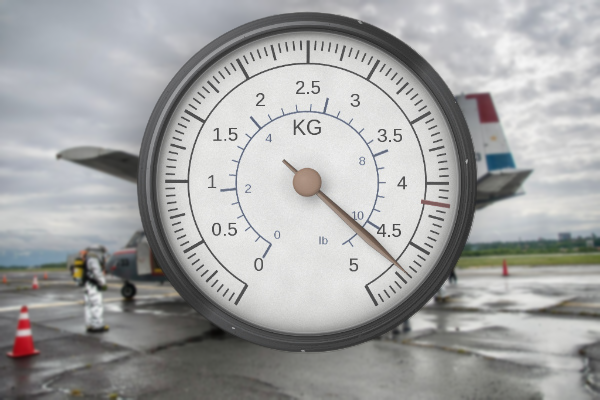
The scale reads 4.7 kg
